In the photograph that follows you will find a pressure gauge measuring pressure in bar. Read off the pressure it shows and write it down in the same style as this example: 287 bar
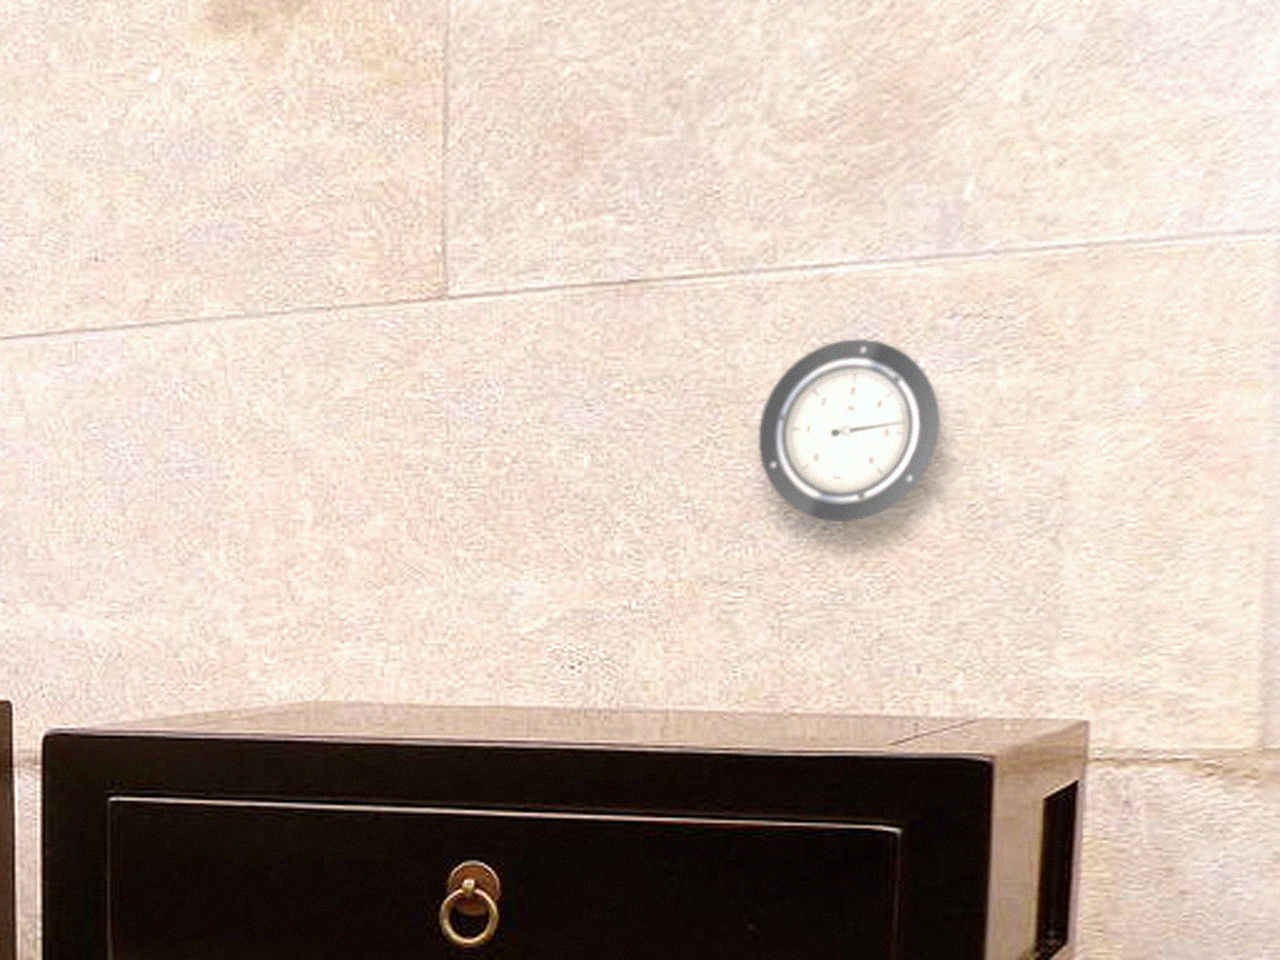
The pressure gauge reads 4.75 bar
